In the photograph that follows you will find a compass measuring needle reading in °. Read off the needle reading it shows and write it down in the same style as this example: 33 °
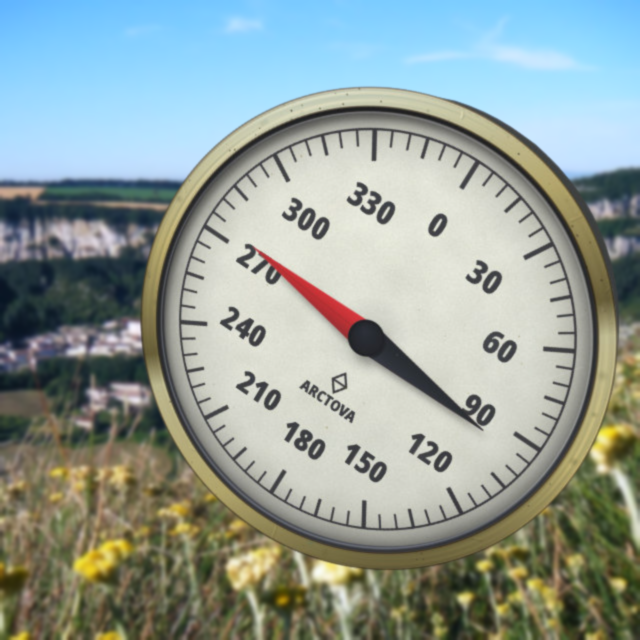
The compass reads 275 °
